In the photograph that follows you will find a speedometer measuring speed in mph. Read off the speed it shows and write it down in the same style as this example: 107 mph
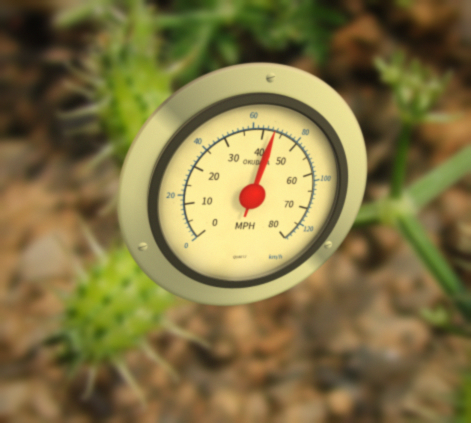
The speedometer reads 42.5 mph
